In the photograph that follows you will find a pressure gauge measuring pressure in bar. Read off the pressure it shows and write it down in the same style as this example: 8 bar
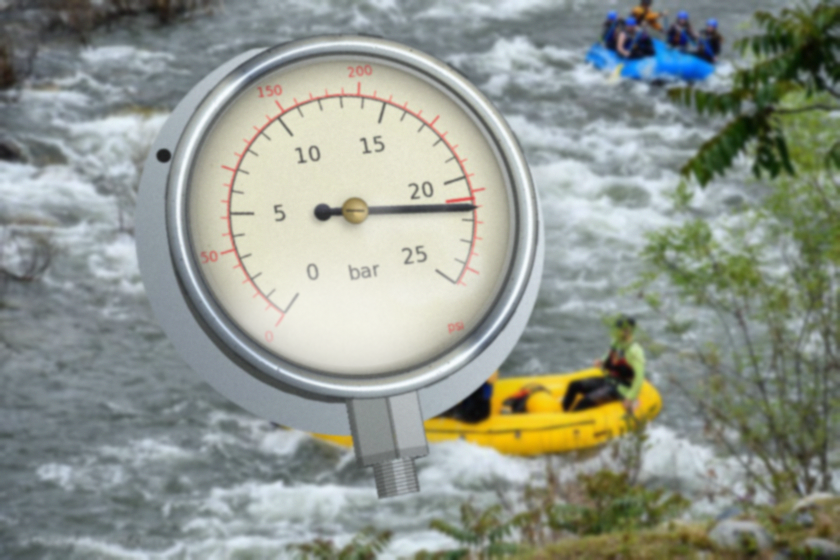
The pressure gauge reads 21.5 bar
